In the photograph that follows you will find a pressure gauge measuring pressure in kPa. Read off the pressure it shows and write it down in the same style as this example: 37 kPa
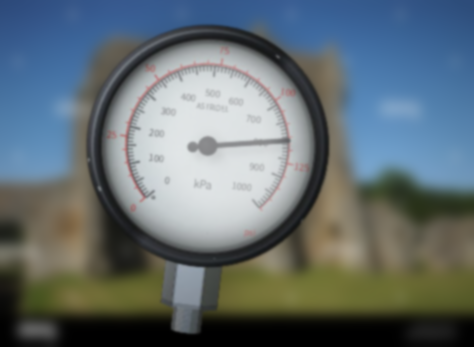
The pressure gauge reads 800 kPa
